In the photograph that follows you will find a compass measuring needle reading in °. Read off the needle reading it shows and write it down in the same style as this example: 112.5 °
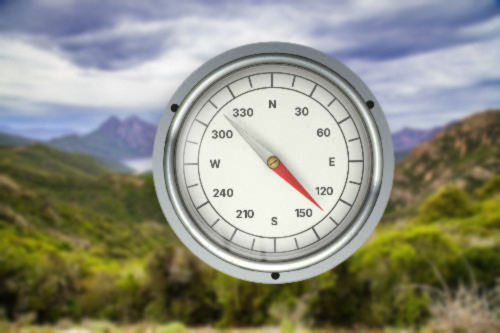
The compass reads 135 °
